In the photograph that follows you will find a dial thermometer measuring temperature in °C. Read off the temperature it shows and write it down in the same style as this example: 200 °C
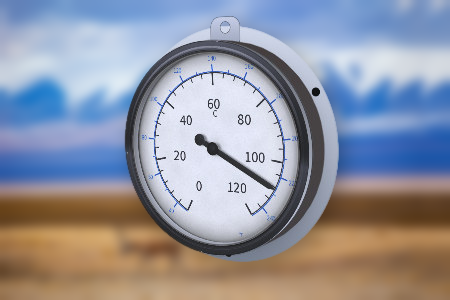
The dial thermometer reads 108 °C
